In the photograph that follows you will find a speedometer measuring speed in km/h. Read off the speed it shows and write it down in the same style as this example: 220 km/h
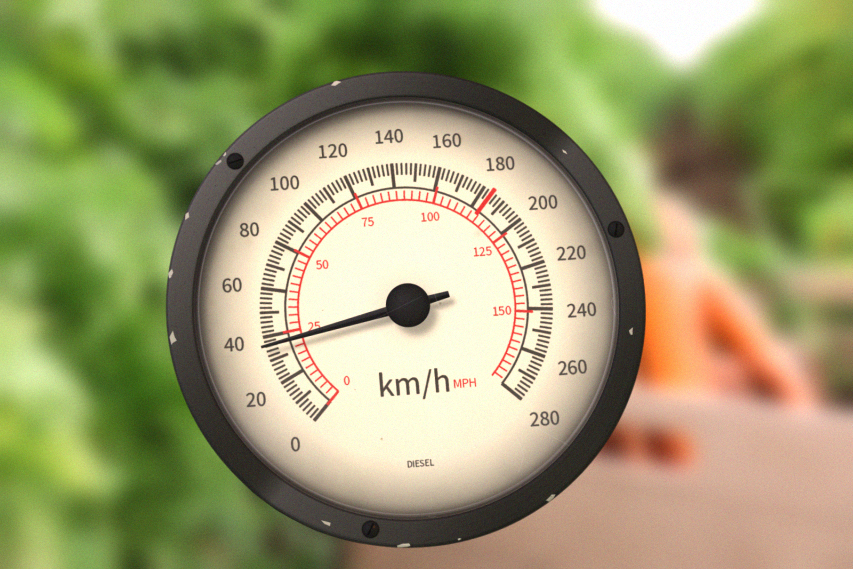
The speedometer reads 36 km/h
